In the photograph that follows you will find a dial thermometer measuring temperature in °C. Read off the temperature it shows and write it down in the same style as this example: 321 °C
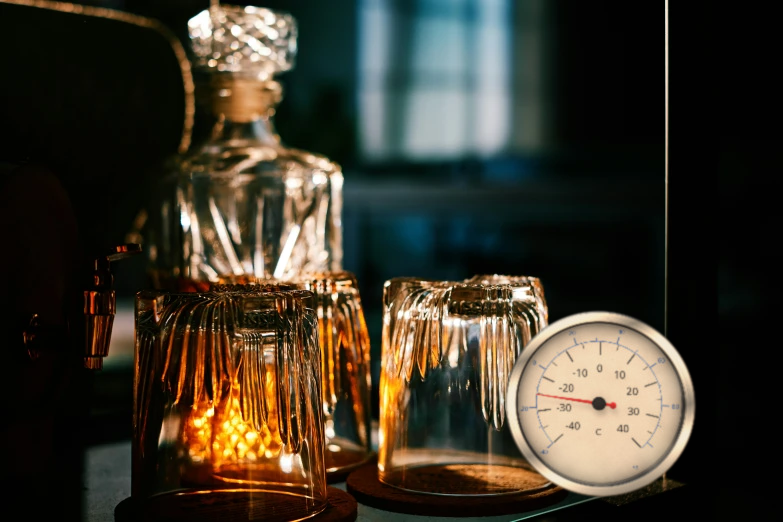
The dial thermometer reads -25 °C
